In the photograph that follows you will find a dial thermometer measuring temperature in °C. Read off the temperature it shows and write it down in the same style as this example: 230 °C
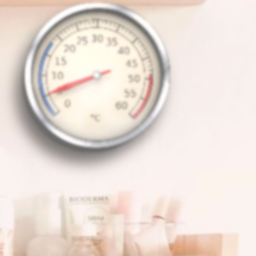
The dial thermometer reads 5 °C
